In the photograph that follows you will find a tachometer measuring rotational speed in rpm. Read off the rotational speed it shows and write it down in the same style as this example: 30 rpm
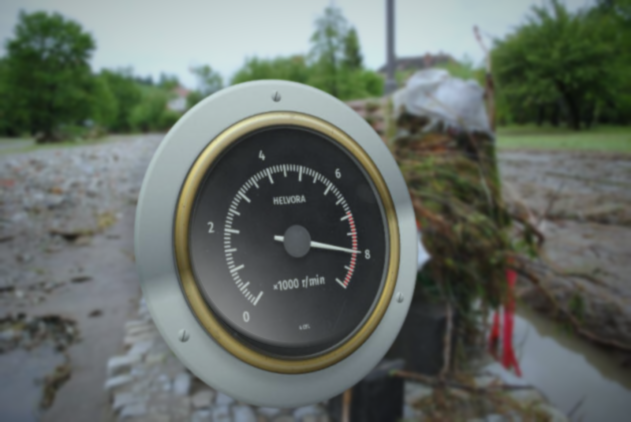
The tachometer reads 8000 rpm
